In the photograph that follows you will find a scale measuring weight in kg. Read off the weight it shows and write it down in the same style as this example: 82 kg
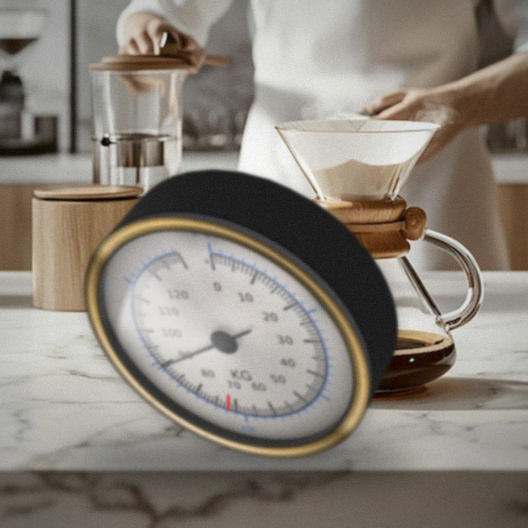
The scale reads 90 kg
